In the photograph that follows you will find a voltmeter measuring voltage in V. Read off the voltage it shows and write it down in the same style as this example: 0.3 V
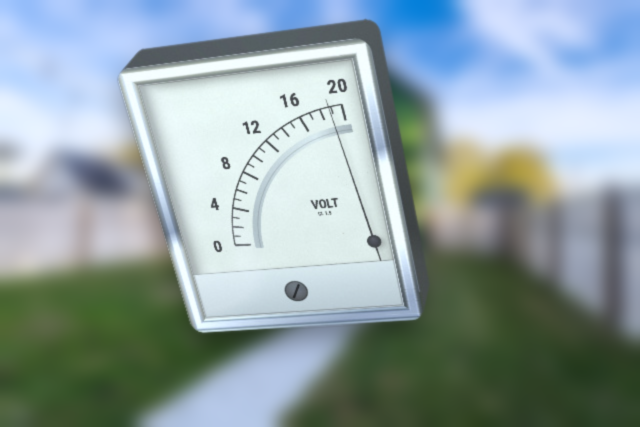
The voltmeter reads 19 V
